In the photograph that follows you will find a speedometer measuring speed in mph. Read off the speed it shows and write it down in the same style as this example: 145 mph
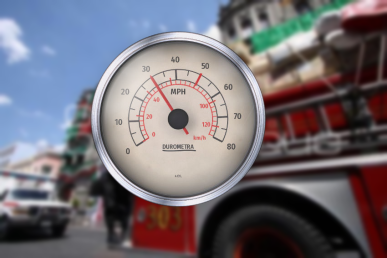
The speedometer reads 30 mph
